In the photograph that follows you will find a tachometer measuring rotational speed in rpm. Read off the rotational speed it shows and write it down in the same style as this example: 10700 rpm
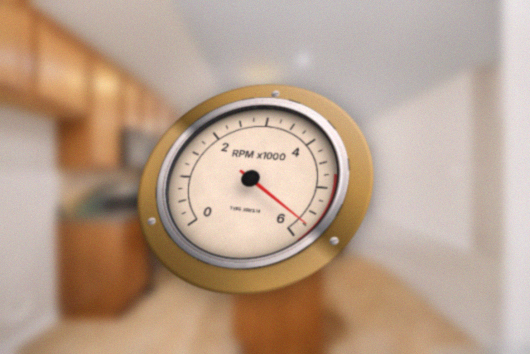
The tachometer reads 5750 rpm
